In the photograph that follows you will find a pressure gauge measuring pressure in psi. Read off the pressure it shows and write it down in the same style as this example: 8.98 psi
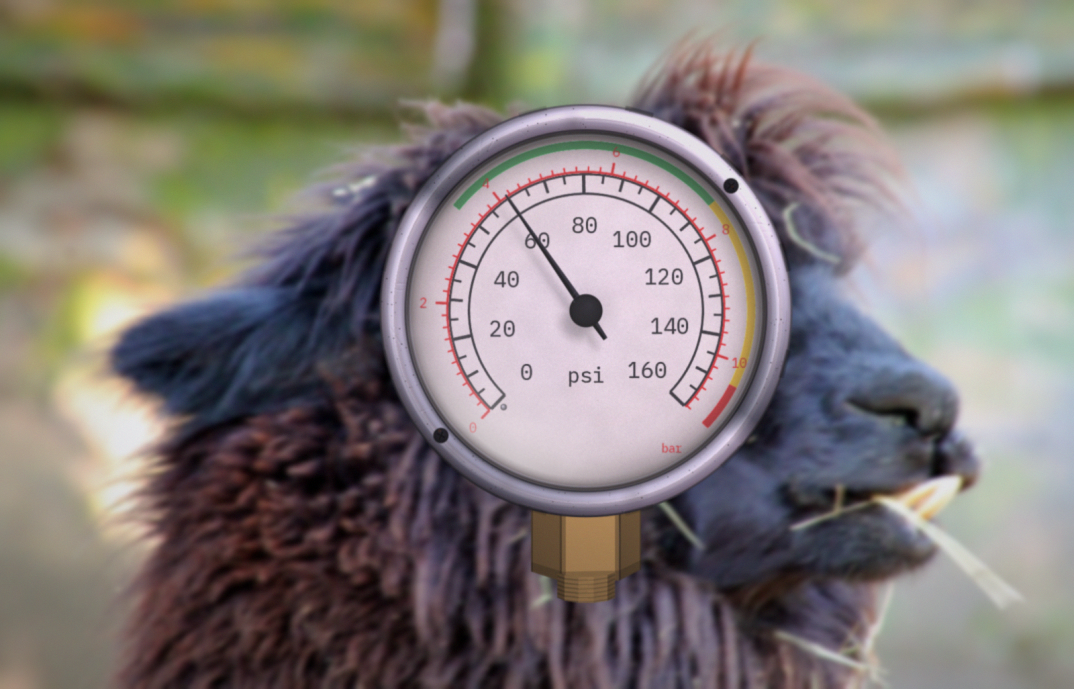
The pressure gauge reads 60 psi
